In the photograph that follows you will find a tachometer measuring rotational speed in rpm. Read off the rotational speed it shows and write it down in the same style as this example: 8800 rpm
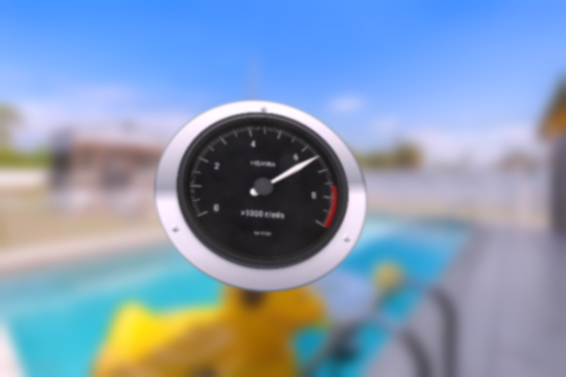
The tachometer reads 6500 rpm
